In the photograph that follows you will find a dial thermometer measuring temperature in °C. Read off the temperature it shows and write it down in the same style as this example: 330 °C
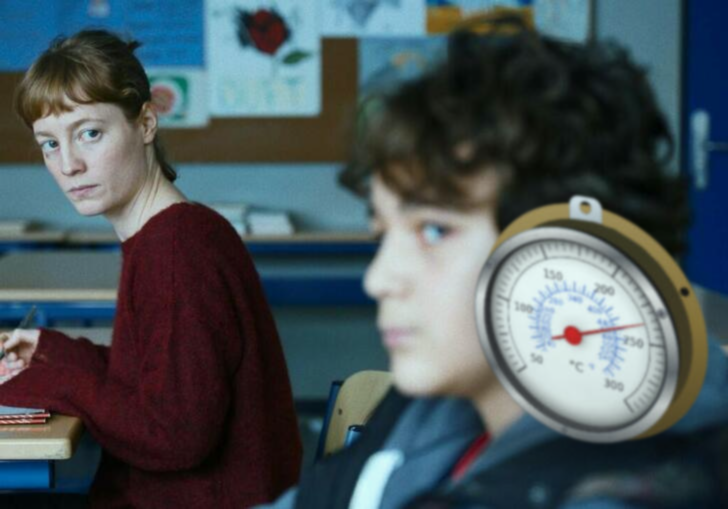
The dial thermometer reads 235 °C
